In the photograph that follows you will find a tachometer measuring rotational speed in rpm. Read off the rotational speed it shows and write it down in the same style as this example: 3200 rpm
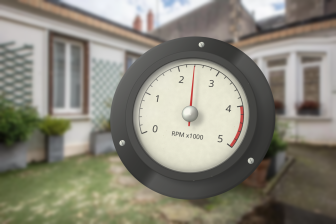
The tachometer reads 2400 rpm
